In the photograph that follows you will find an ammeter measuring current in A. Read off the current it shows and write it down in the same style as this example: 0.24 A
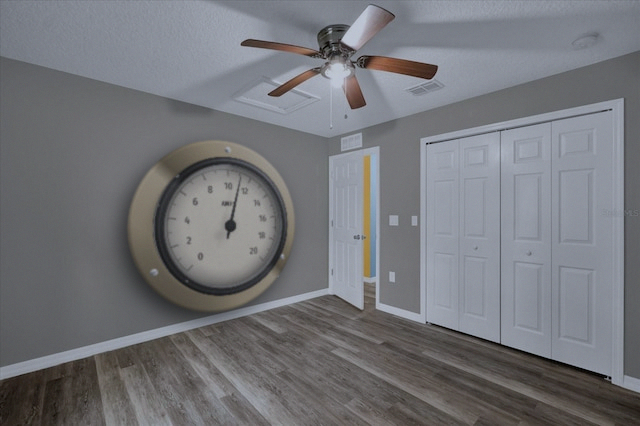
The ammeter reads 11 A
